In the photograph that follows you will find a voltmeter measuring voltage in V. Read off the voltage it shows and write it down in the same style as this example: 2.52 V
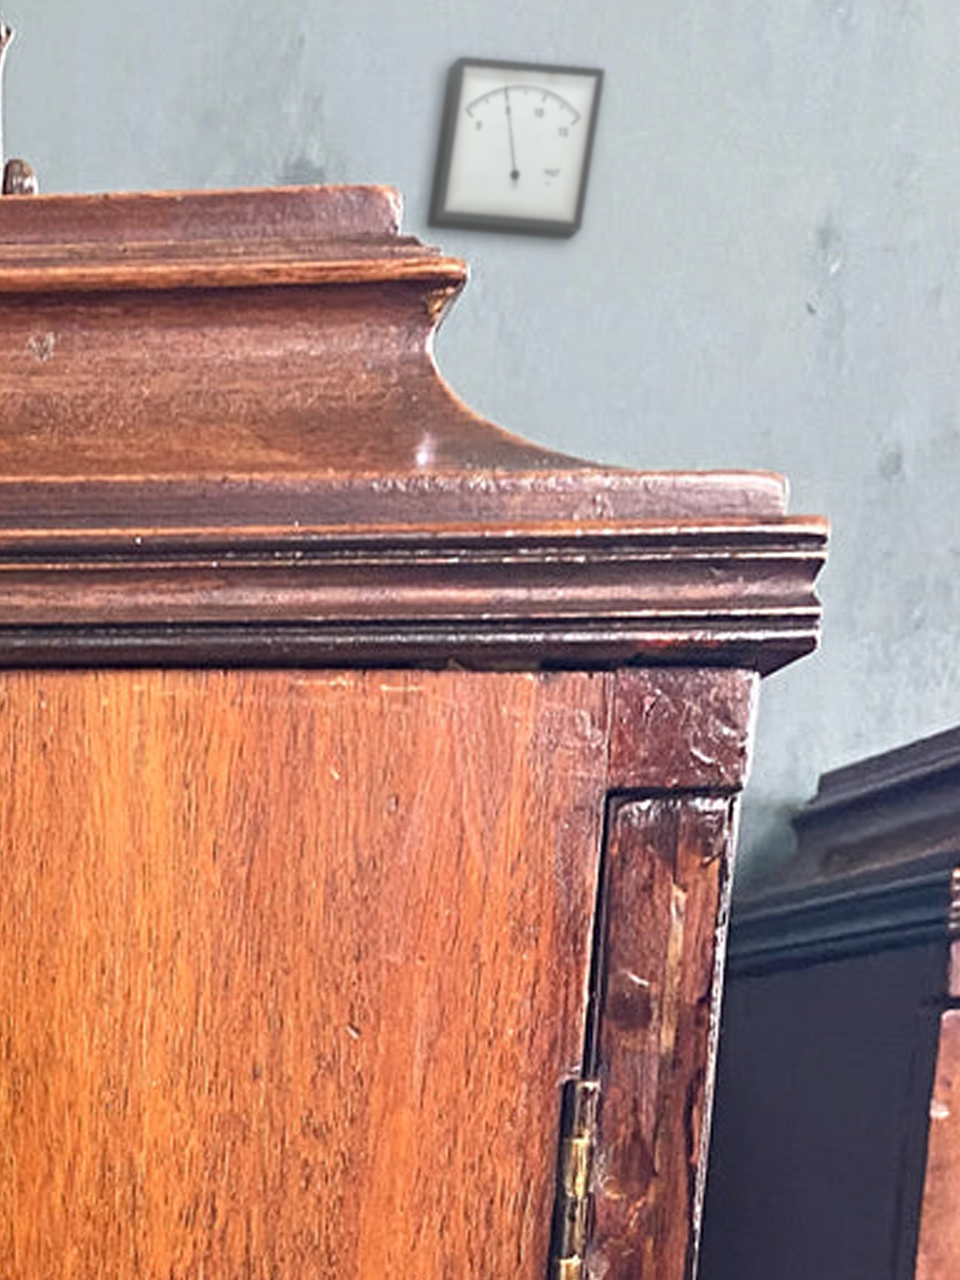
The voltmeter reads 5 V
